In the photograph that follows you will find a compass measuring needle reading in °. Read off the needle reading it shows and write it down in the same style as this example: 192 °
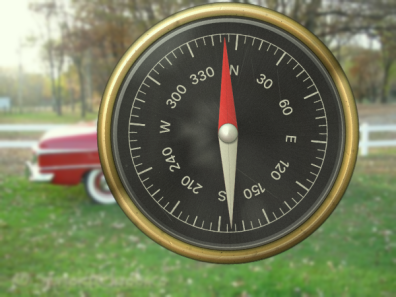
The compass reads 352.5 °
